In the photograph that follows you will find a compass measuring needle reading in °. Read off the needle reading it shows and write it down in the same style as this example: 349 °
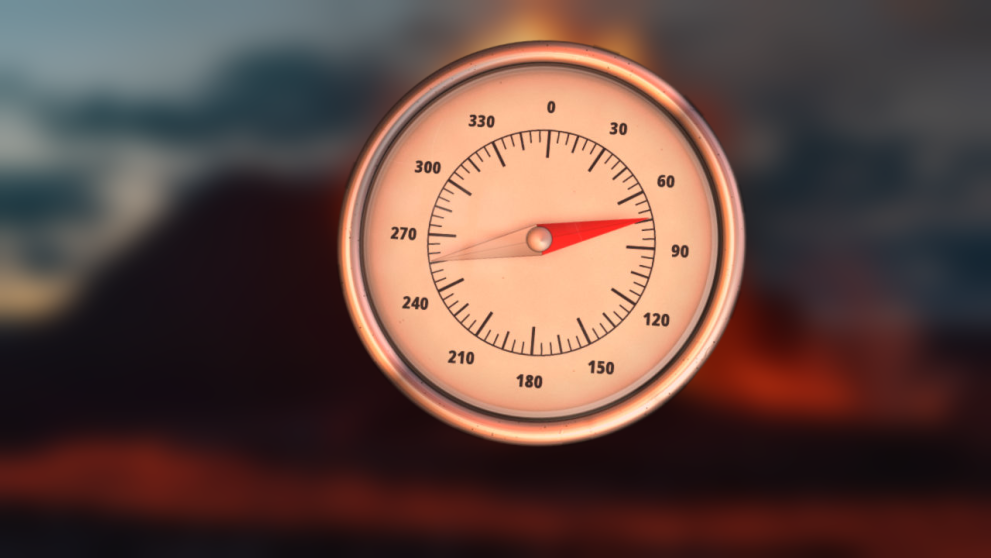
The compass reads 75 °
